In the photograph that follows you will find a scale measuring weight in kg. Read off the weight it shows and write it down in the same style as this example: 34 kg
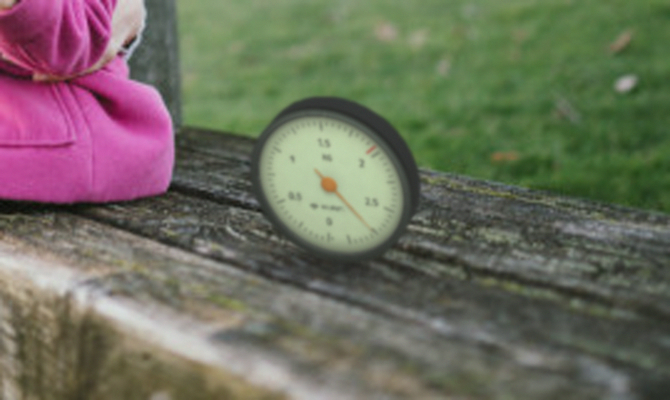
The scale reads 2.75 kg
